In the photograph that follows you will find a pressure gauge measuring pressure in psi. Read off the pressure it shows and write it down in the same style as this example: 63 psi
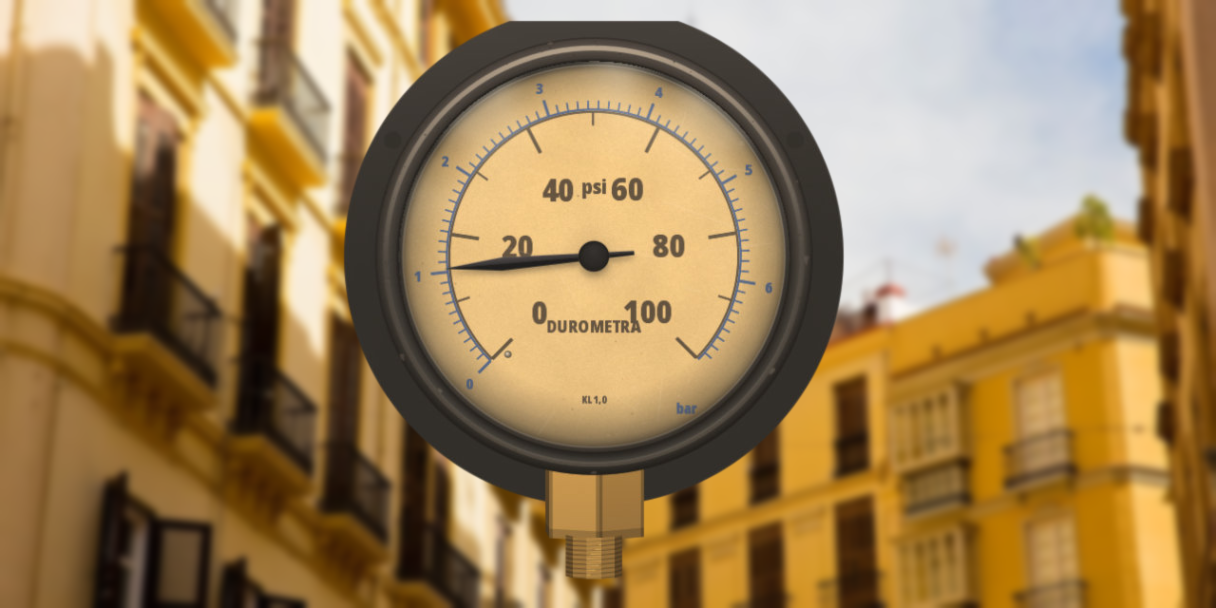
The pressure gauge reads 15 psi
